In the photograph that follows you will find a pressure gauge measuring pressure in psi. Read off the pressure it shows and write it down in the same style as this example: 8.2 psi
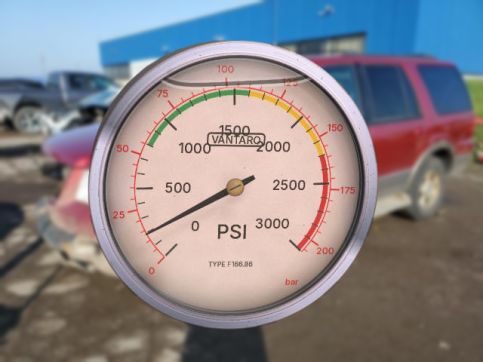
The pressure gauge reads 200 psi
